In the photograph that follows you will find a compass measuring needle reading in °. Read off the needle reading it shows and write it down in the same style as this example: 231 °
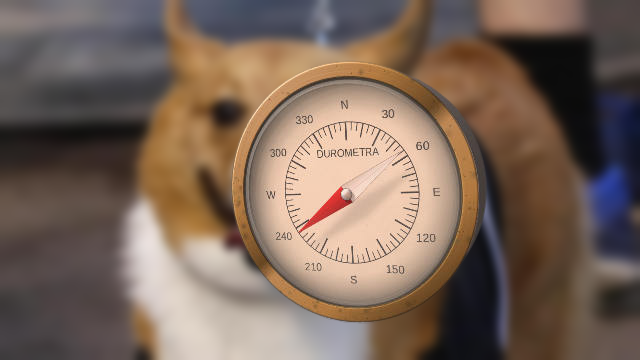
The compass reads 235 °
